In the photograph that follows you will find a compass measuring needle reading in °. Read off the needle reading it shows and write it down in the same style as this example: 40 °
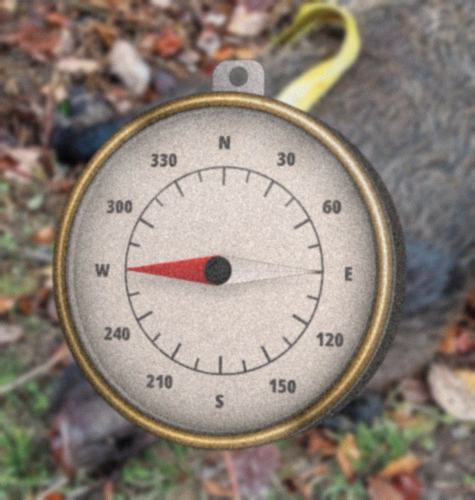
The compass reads 270 °
